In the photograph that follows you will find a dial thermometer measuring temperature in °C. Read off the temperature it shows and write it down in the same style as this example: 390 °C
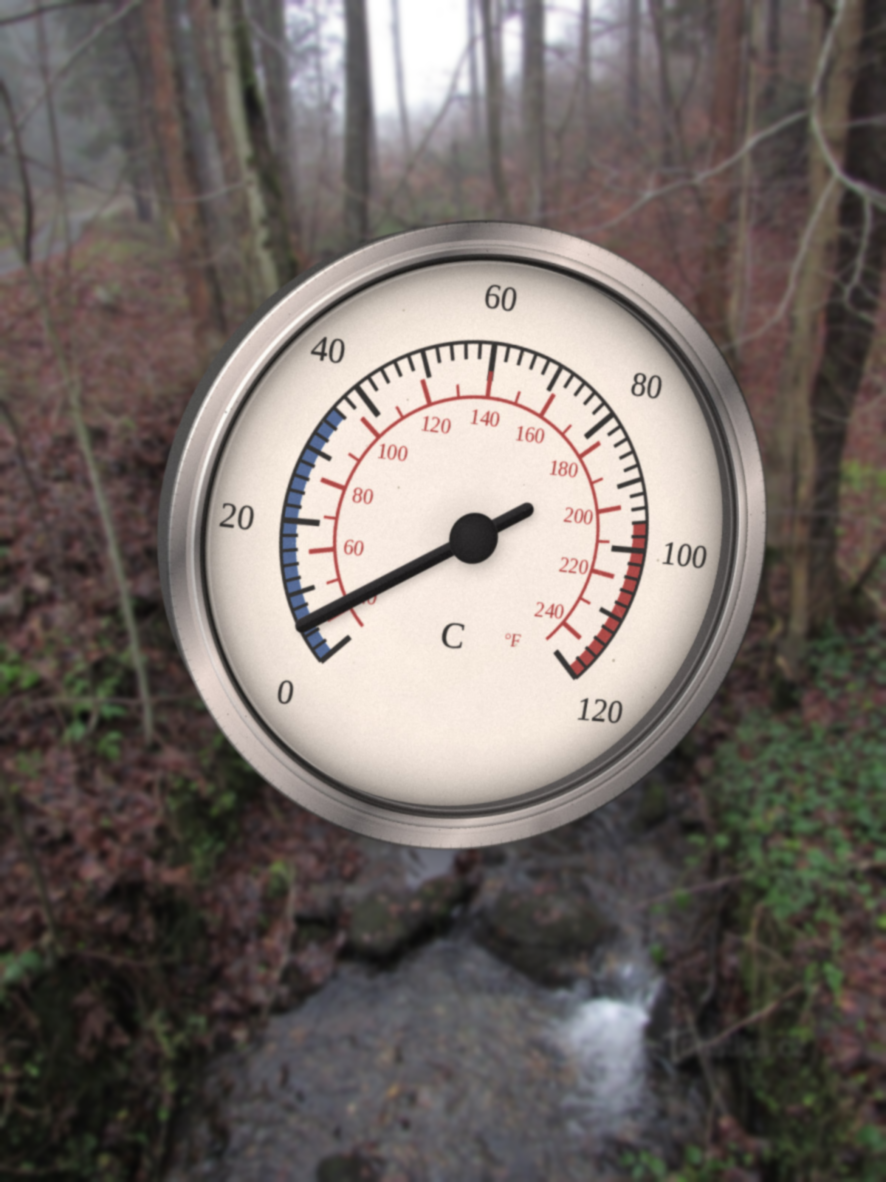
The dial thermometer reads 6 °C
